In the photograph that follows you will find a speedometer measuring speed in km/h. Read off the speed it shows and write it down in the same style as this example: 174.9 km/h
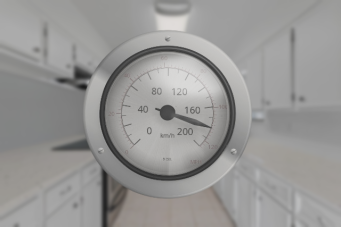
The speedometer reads 180 km/h
